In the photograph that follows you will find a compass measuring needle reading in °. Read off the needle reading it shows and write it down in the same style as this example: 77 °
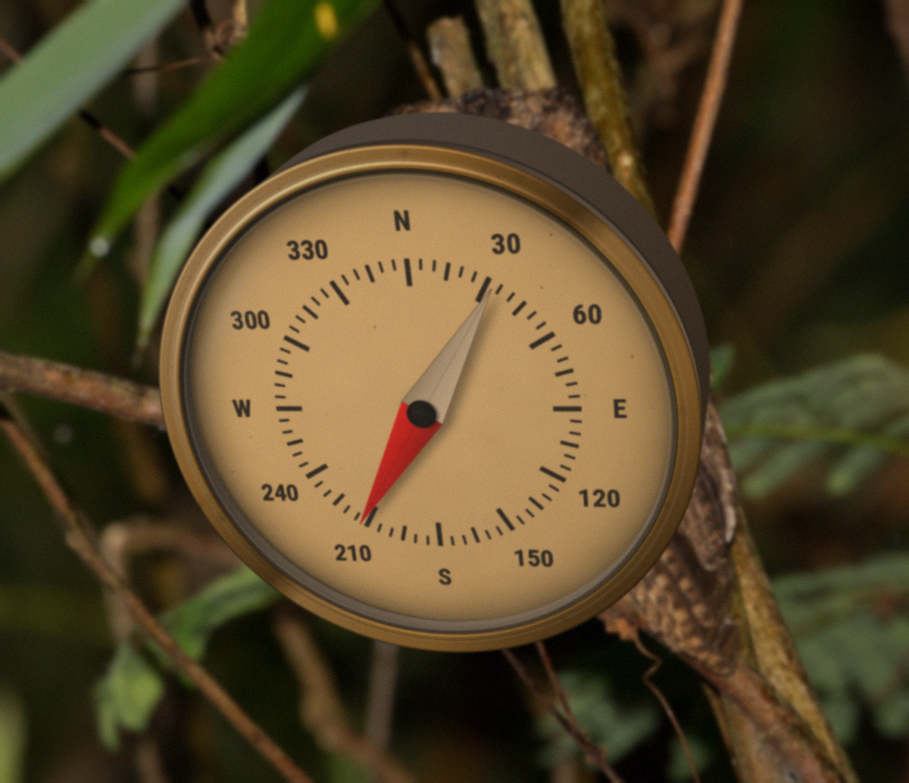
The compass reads 212.5 °
